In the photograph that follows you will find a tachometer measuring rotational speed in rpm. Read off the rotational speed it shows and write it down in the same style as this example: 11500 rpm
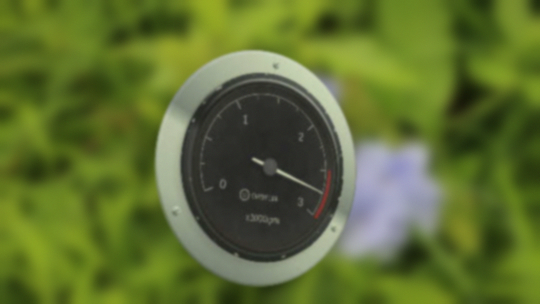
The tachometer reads 2750 rpm
